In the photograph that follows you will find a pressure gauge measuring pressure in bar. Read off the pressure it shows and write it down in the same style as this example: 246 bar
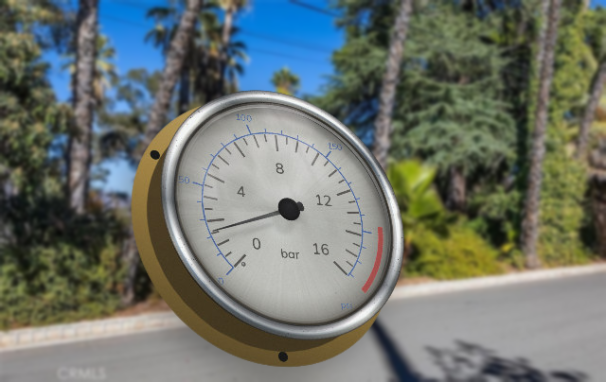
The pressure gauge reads 1.5 bar
